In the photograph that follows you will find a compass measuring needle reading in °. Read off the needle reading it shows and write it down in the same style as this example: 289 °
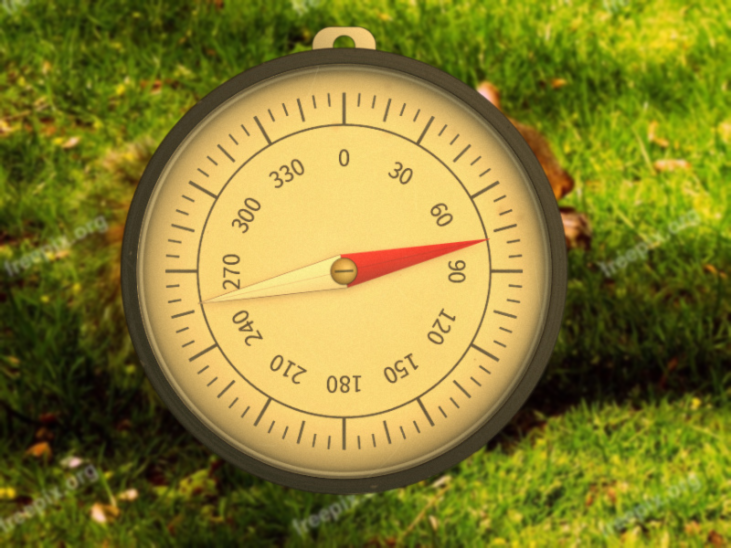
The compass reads 77.5 °
